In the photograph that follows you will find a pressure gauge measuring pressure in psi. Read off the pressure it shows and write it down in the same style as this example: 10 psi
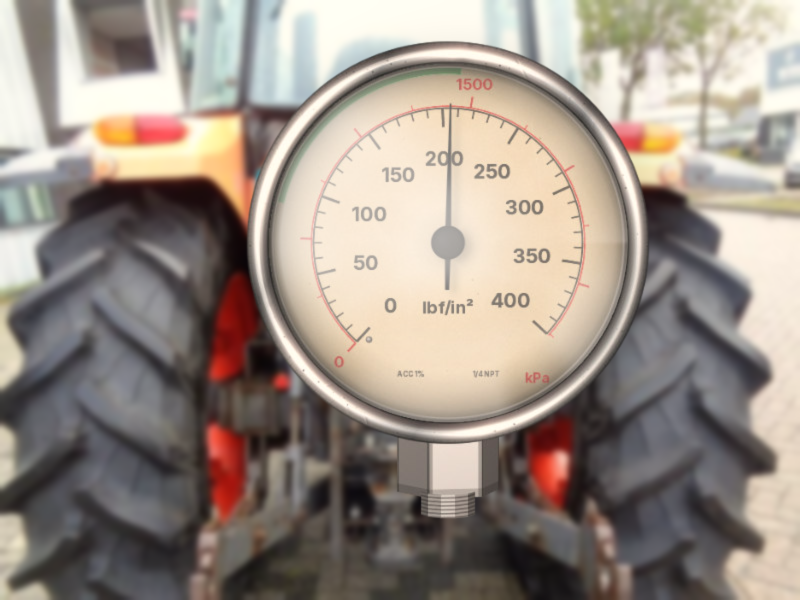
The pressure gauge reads 205 psi
